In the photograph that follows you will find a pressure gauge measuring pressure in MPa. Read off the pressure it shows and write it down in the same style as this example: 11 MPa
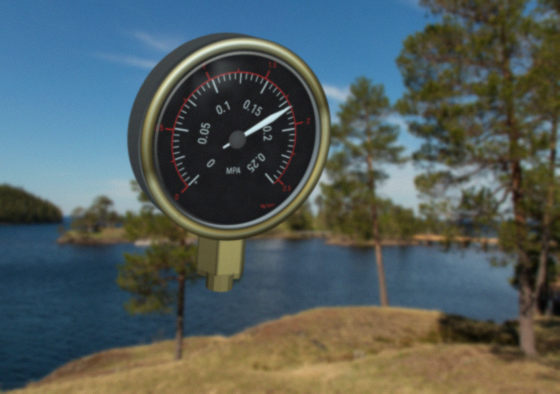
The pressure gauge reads 0.18 MPa
